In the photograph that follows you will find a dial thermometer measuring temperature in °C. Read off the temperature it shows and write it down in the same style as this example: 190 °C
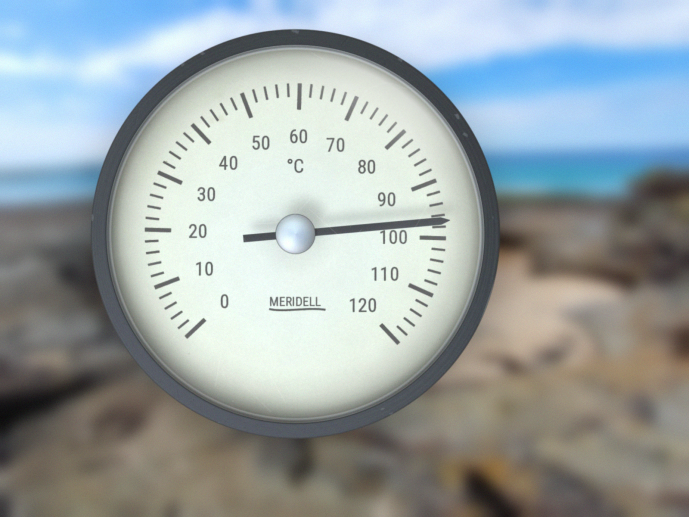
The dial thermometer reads 97 °C
